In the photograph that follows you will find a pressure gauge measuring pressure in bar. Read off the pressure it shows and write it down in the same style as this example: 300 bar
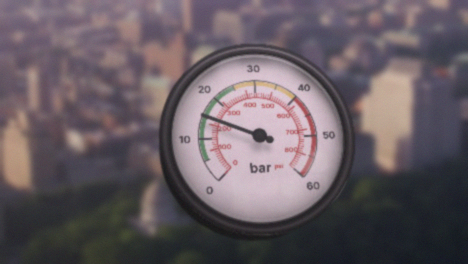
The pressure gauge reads 15 bar
